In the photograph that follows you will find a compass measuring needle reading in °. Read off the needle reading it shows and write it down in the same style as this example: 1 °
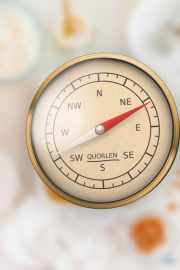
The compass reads 65 °
